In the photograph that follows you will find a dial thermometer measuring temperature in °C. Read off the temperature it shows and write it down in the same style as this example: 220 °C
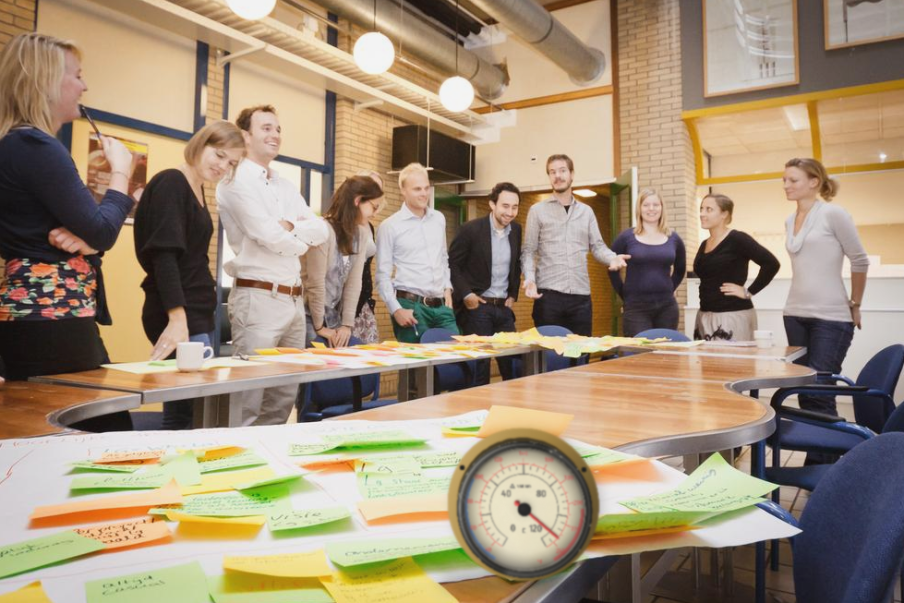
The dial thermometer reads 112 °C
